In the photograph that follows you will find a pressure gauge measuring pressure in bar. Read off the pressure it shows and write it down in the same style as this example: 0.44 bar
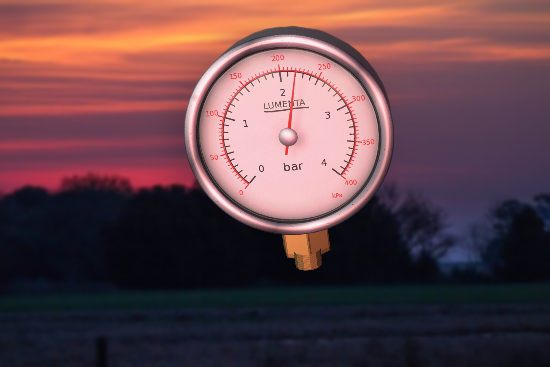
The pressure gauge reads 2.2 bar
